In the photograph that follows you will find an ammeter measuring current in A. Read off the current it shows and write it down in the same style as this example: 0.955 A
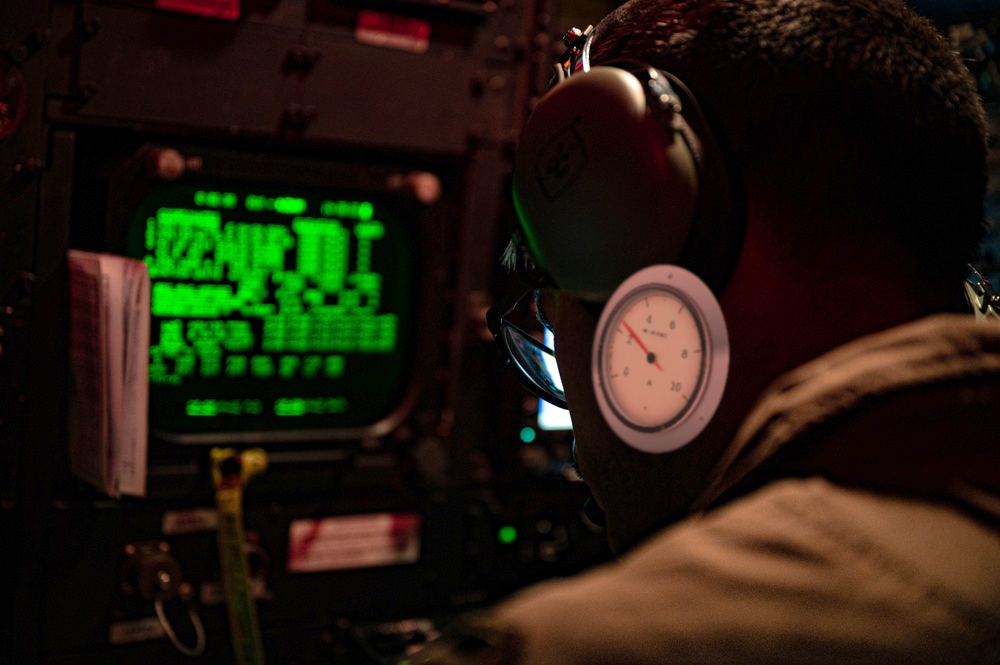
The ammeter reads 2.5 A
